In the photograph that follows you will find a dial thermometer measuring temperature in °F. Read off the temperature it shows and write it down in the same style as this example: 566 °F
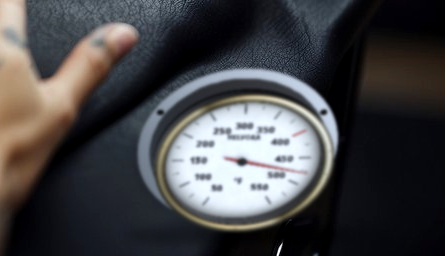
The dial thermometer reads 475 °F
